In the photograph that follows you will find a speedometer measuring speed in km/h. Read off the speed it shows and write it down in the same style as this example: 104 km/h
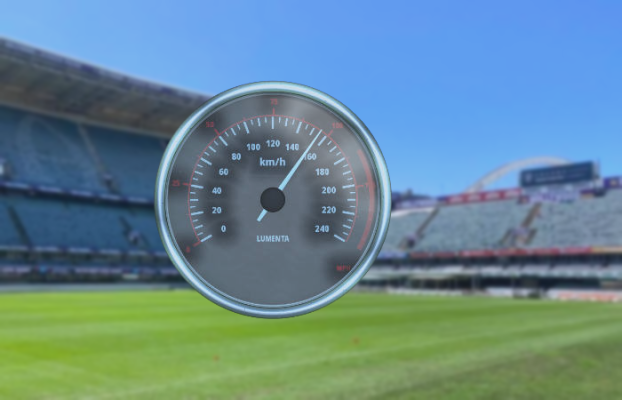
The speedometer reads 155 km/h
